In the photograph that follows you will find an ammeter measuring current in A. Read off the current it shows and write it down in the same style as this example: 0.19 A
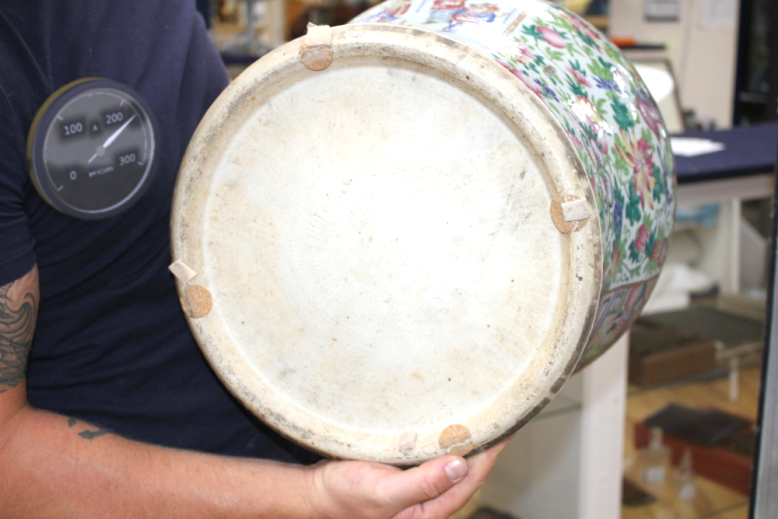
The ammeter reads 225 A
